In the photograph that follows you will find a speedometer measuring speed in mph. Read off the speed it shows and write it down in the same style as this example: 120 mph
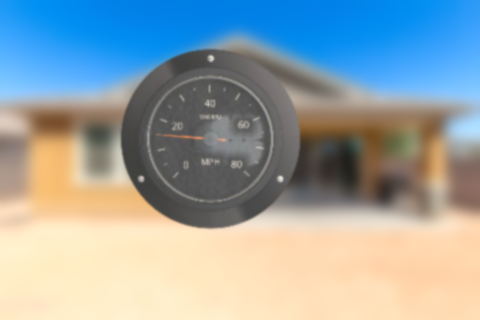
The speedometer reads 15 mph
